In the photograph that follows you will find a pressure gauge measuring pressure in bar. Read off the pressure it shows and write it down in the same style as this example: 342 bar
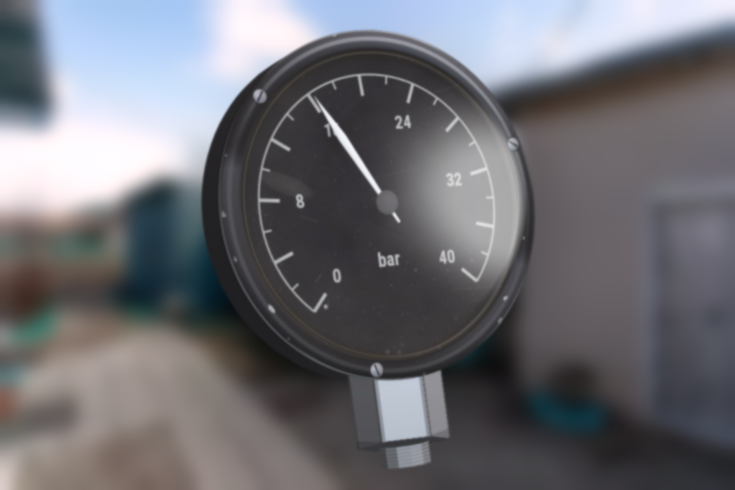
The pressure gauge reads 16 bar
